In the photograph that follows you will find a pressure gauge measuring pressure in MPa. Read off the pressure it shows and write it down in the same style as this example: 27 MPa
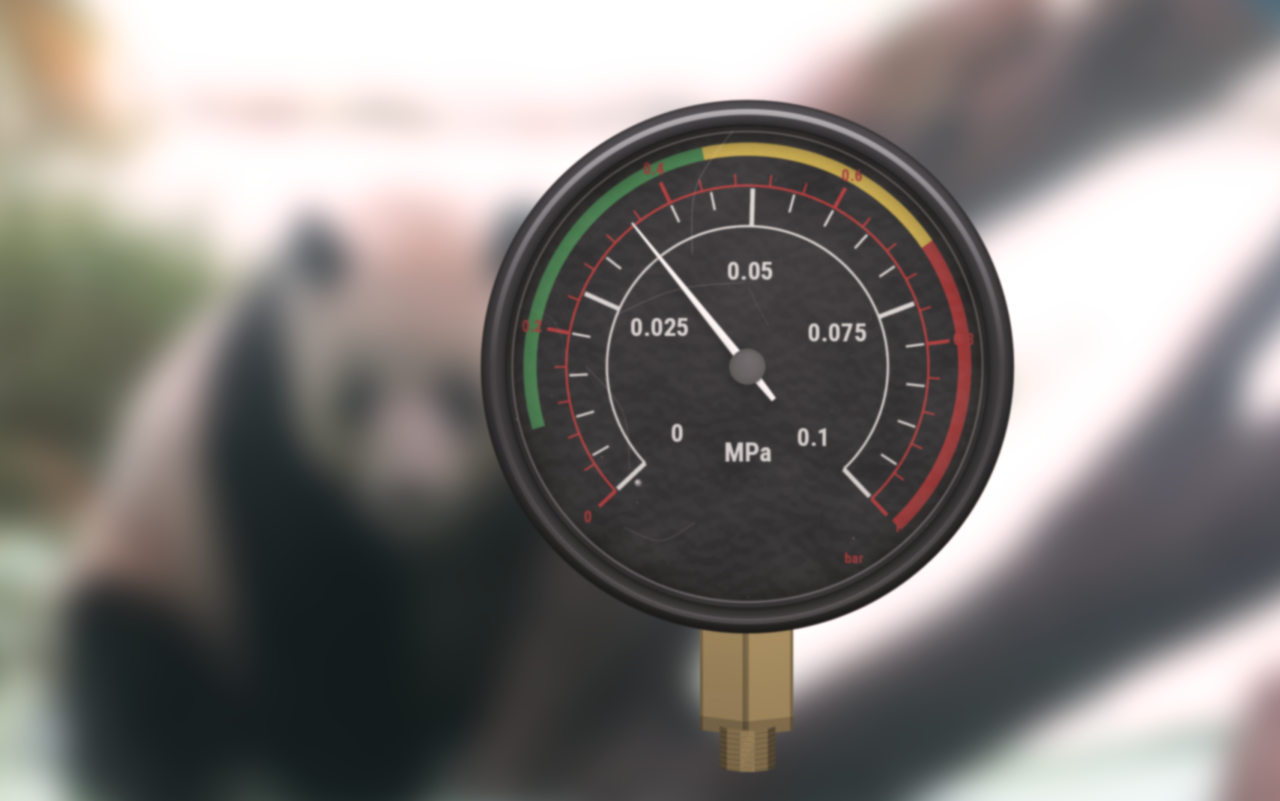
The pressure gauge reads 0.035 MPa
